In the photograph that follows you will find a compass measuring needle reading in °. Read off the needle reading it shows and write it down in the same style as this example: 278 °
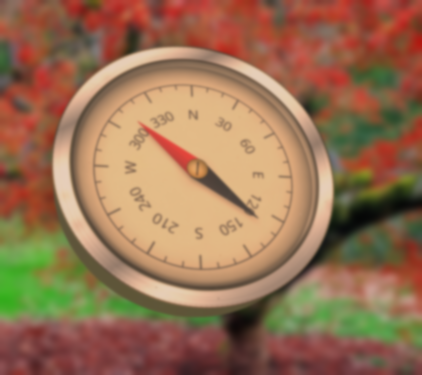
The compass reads 310 °
